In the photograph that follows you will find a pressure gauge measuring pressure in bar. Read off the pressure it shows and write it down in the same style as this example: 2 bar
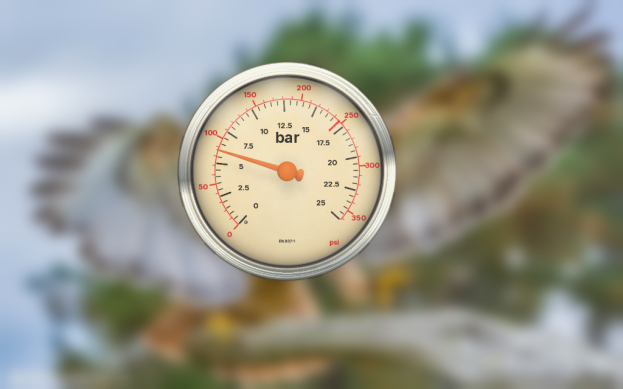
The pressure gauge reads 6 bar
